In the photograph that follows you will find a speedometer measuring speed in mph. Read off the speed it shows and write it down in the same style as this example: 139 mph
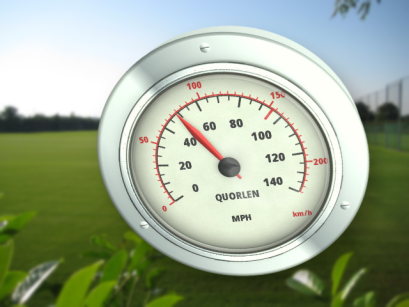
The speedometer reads 50 mph
